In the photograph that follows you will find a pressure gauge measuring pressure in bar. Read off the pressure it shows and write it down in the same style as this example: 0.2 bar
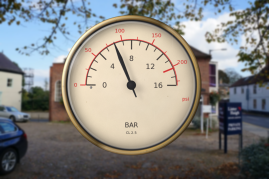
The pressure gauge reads 6 bar
